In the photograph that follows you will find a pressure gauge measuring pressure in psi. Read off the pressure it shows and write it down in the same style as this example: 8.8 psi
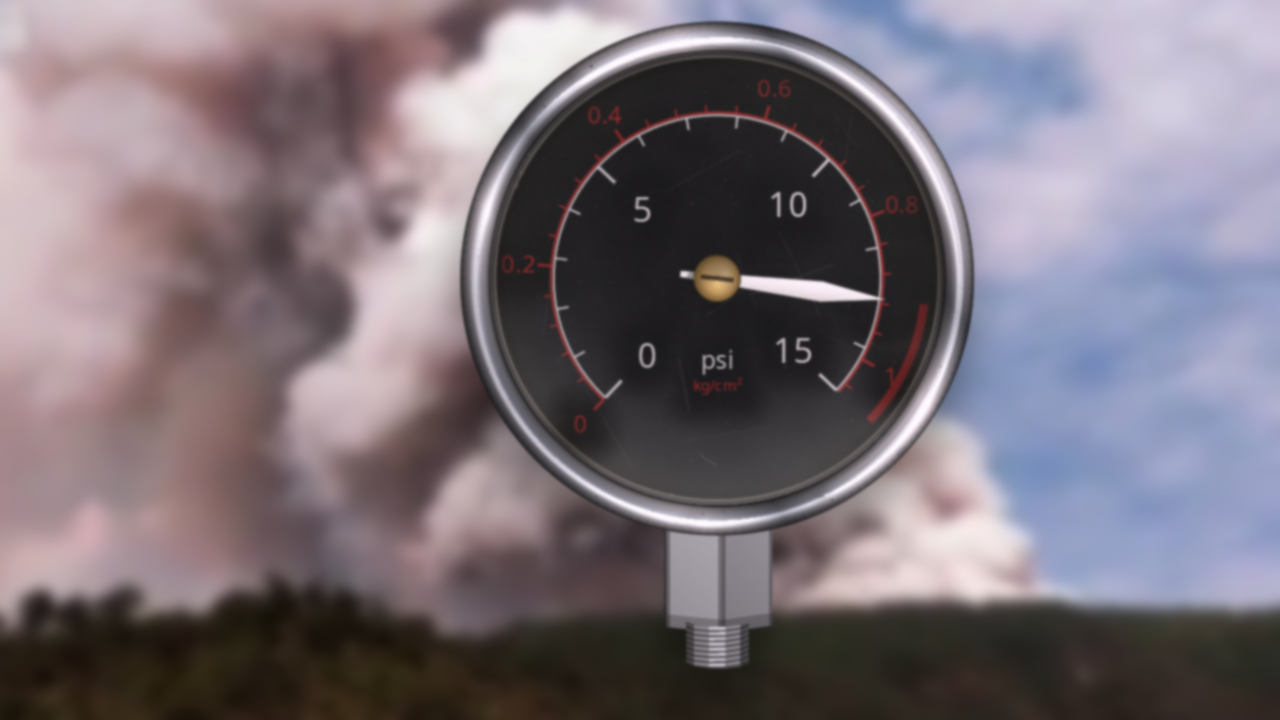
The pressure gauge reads 13 psi
